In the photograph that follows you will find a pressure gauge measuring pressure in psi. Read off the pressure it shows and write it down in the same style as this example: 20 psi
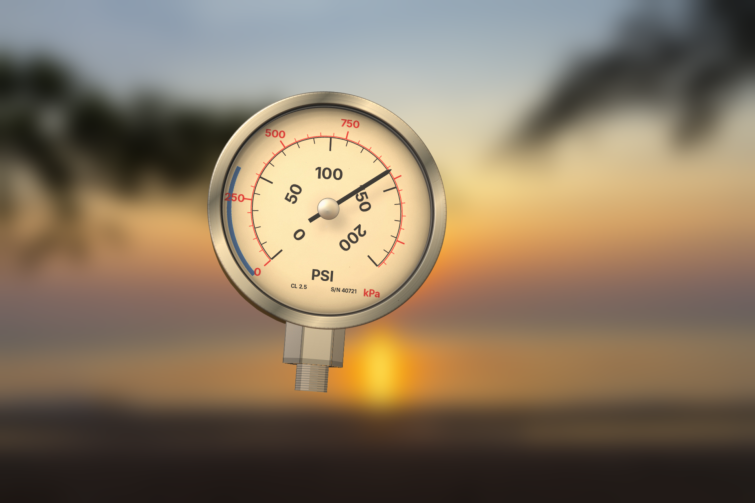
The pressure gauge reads 140 psi
